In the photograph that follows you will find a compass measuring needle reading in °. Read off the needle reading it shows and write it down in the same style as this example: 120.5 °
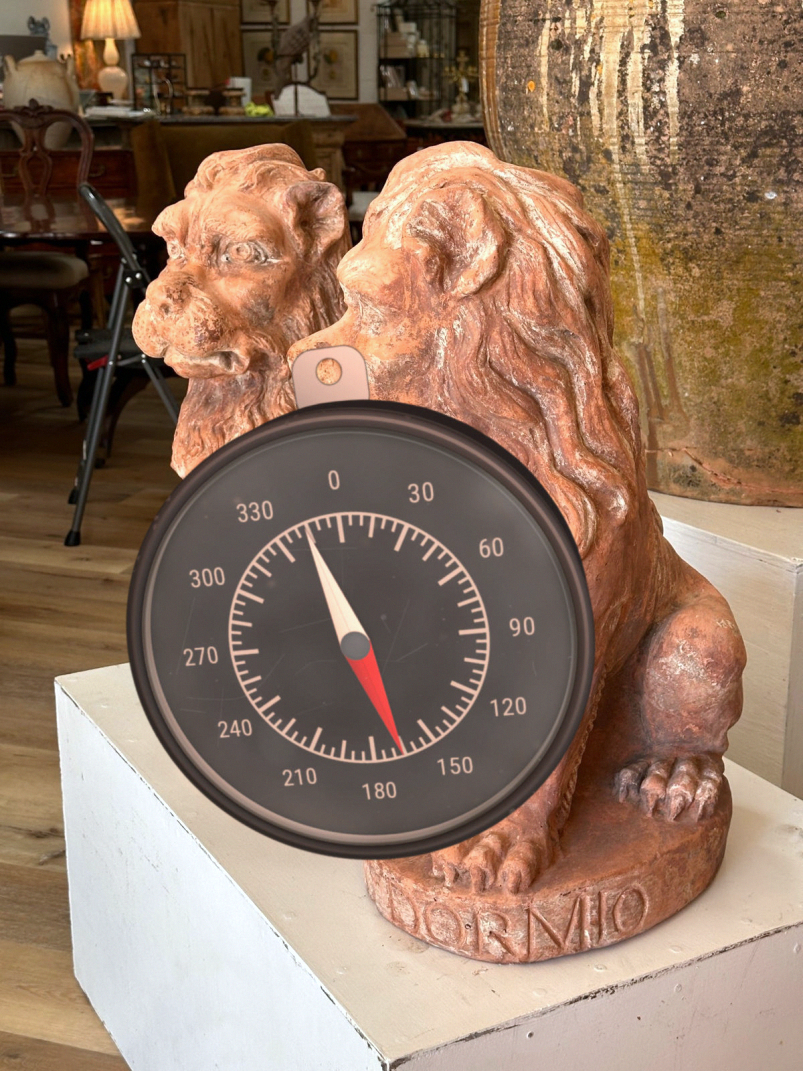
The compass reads 165 °
